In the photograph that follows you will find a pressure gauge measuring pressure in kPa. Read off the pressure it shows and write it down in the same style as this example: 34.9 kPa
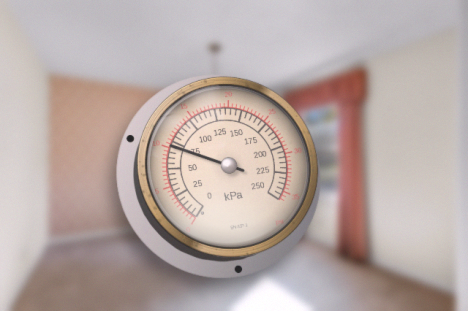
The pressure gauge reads 70 kPa
